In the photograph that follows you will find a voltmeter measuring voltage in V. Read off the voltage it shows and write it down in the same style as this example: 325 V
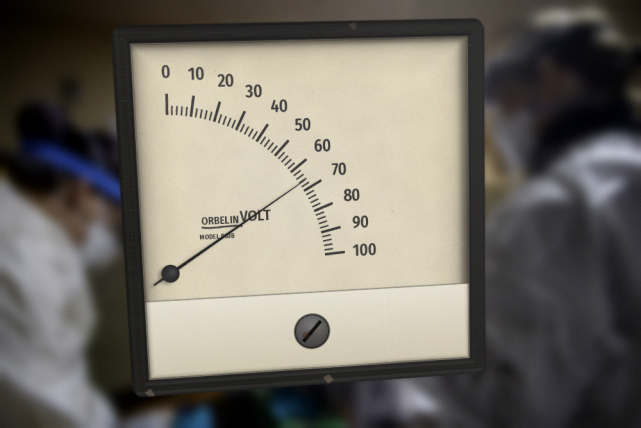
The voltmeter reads 66 V
